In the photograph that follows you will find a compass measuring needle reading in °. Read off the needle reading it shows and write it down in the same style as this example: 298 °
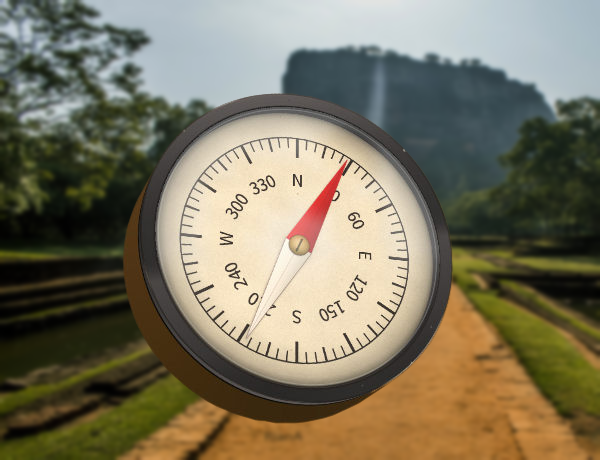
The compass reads 27.5 °
